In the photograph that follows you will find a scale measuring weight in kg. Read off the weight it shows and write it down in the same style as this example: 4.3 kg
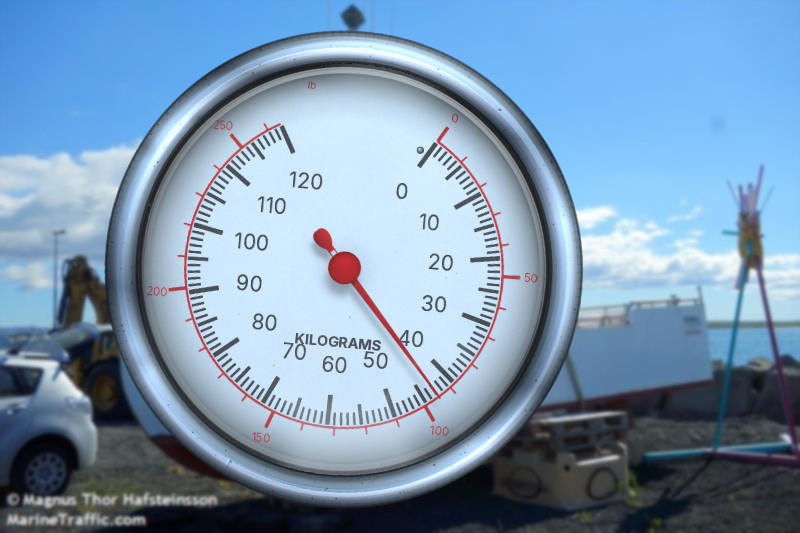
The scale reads 43 kg
